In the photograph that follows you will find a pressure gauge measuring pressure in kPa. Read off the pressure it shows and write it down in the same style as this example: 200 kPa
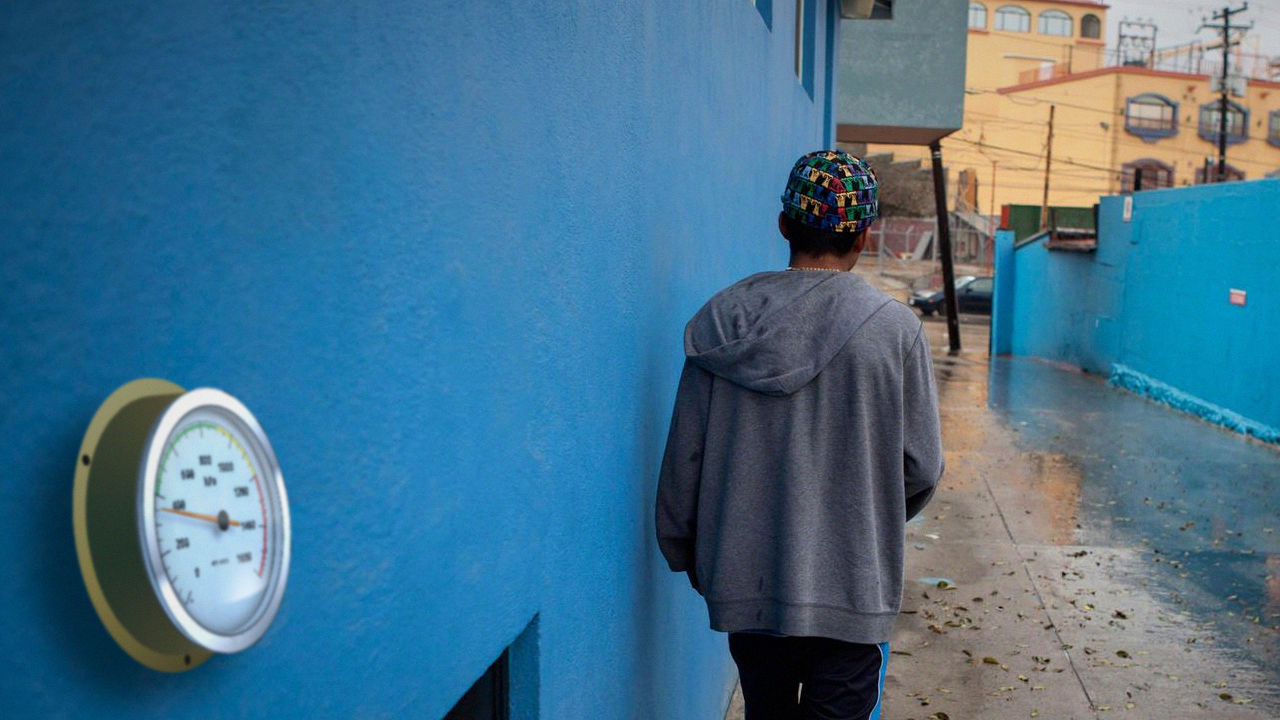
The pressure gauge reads 350 kPa
